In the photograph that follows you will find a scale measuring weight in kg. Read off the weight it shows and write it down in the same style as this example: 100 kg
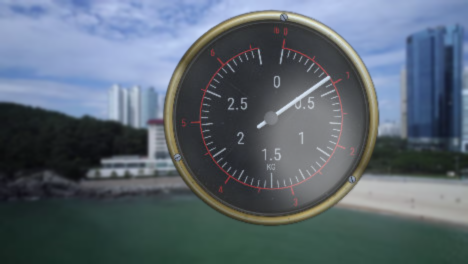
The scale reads 0.4 kg
